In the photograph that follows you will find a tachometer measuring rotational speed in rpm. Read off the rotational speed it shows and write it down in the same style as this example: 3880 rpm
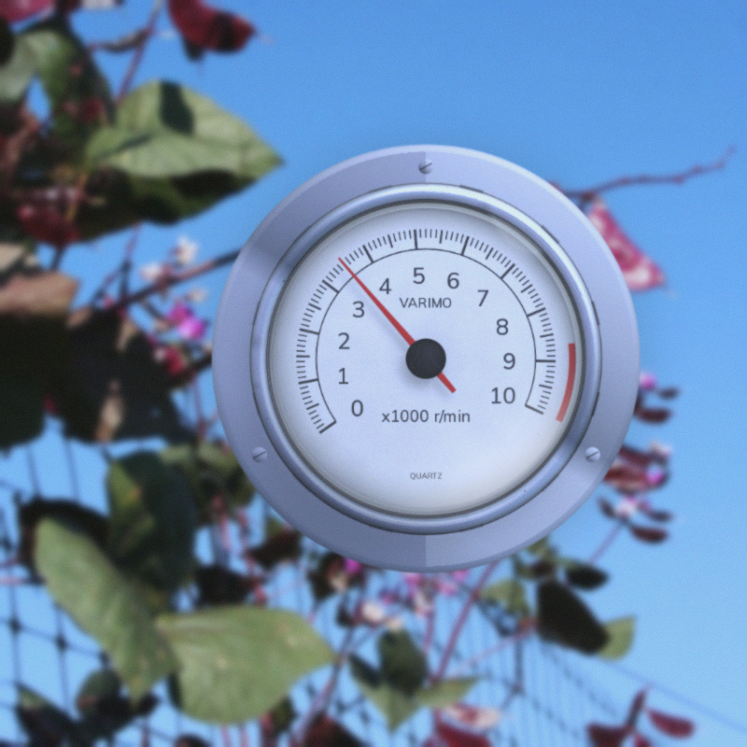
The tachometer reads 3500 rpm
